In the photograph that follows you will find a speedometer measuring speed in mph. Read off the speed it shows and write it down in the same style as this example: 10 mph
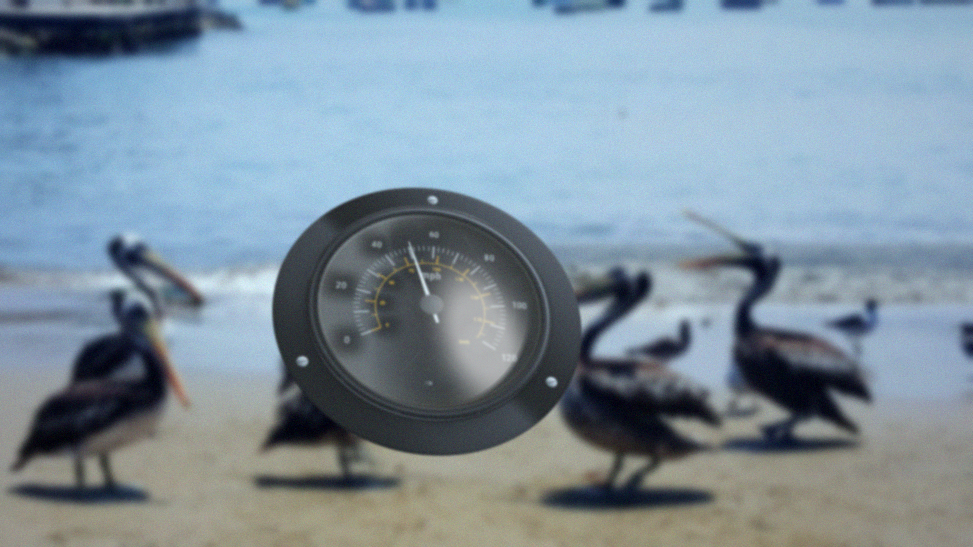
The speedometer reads 50 mph
